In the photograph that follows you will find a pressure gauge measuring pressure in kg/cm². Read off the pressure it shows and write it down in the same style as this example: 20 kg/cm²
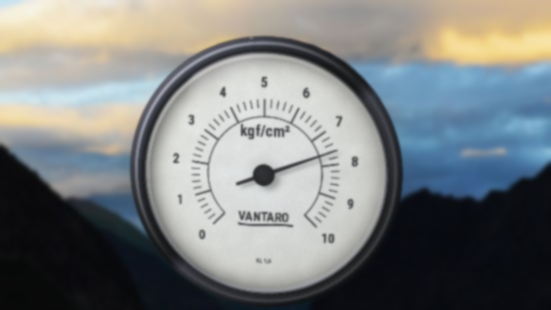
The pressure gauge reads 7.6 kg/cm²
